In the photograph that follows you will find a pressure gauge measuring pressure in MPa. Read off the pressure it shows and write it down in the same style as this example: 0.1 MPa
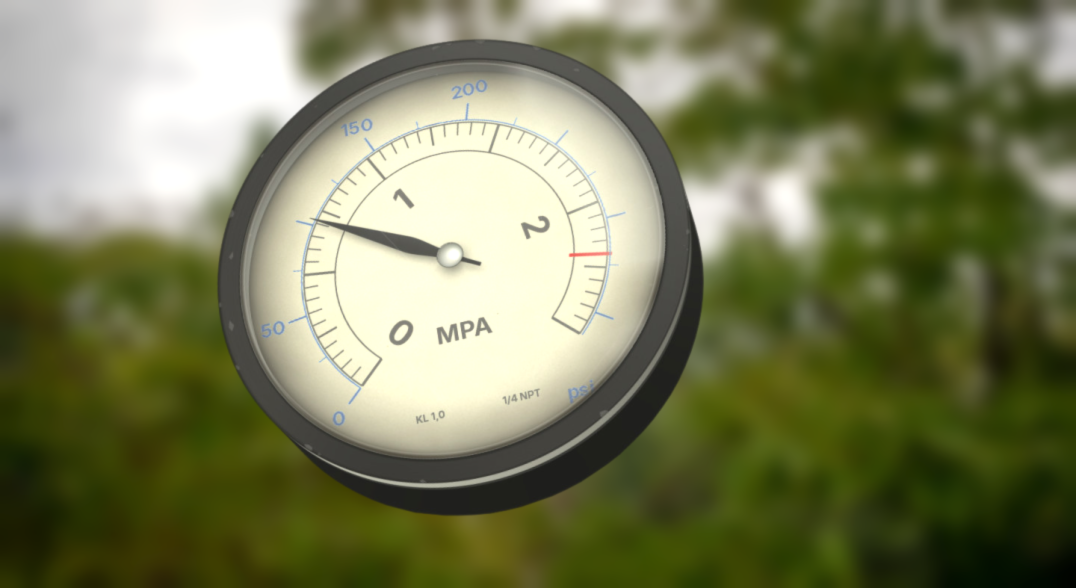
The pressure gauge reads 0.7 MPa
